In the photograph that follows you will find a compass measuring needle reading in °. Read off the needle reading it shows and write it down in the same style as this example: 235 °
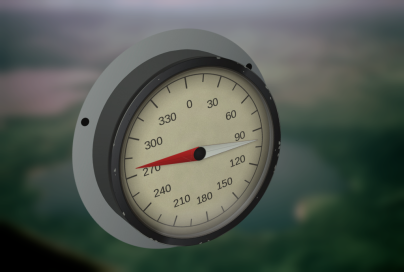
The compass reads 277.5 °
